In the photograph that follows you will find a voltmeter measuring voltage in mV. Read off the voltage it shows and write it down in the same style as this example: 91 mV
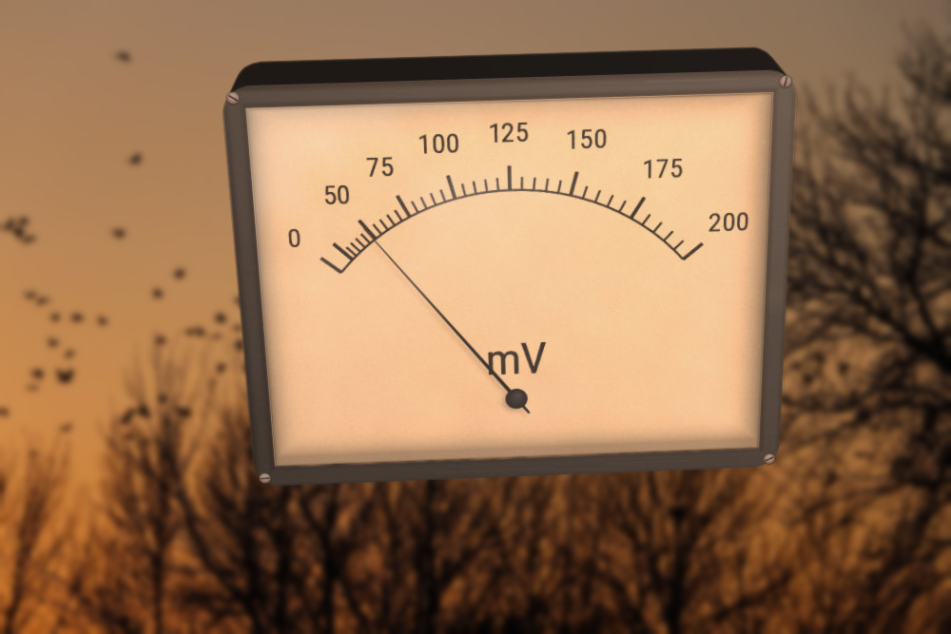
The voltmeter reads 50 mV
